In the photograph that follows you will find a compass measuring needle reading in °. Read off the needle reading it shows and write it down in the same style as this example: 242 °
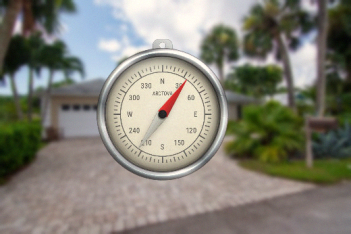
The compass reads 35 °
